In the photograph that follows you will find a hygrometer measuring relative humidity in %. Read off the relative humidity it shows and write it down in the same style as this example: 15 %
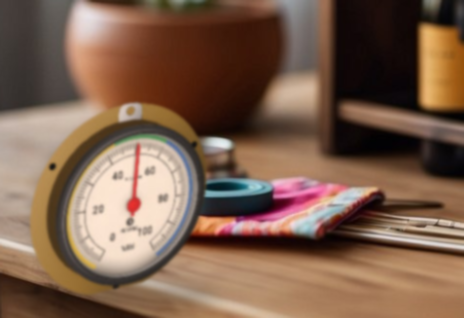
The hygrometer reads 50 %
